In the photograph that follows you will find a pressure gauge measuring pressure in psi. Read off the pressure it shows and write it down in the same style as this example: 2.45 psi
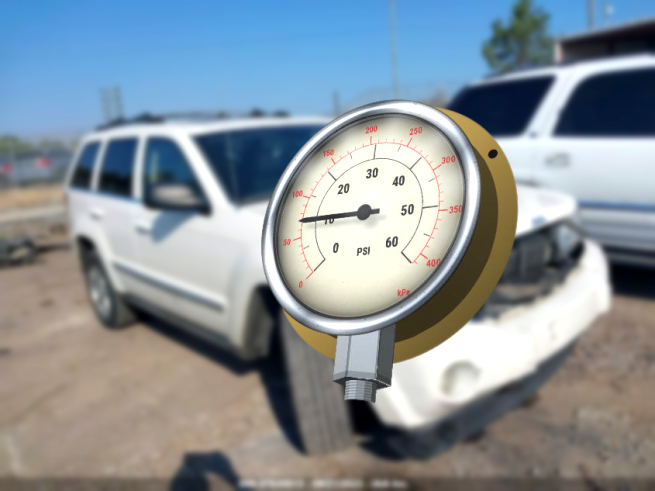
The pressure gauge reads 10 psi
